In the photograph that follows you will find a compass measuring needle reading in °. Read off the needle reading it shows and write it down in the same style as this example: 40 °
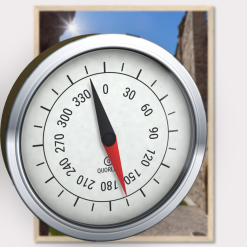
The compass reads 165 °
